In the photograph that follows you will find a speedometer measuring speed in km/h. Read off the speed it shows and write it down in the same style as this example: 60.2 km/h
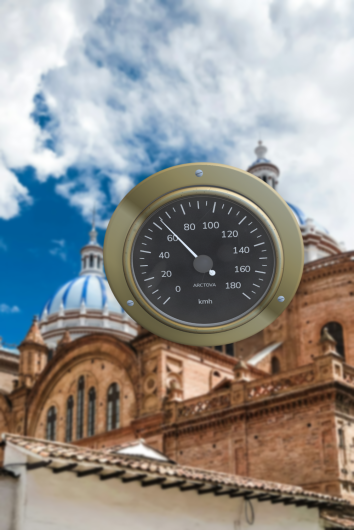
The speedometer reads 65 km/h
